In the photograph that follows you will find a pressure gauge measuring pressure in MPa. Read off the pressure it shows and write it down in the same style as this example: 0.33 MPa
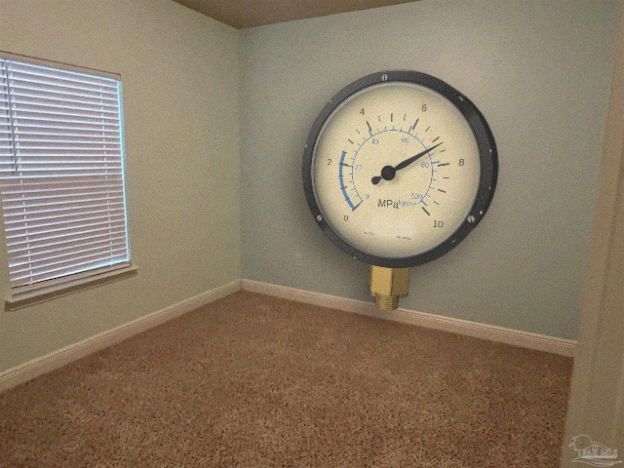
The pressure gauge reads 7.25 MPa
